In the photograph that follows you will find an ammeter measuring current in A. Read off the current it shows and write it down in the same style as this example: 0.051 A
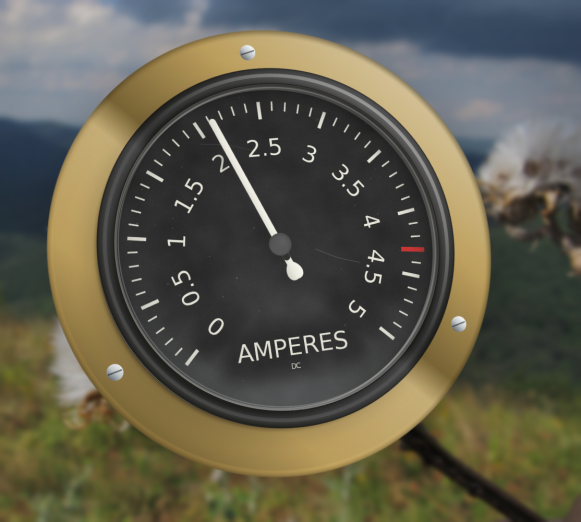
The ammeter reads 2.1 A
